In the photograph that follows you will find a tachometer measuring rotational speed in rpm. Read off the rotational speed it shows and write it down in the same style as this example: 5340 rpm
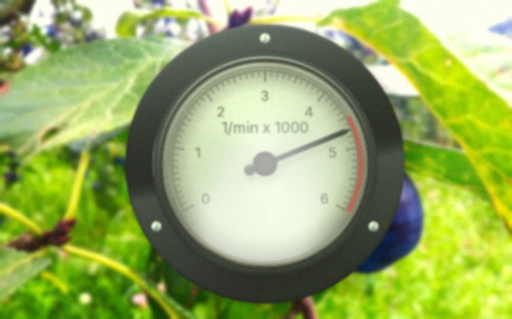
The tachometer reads 4700 rpm
